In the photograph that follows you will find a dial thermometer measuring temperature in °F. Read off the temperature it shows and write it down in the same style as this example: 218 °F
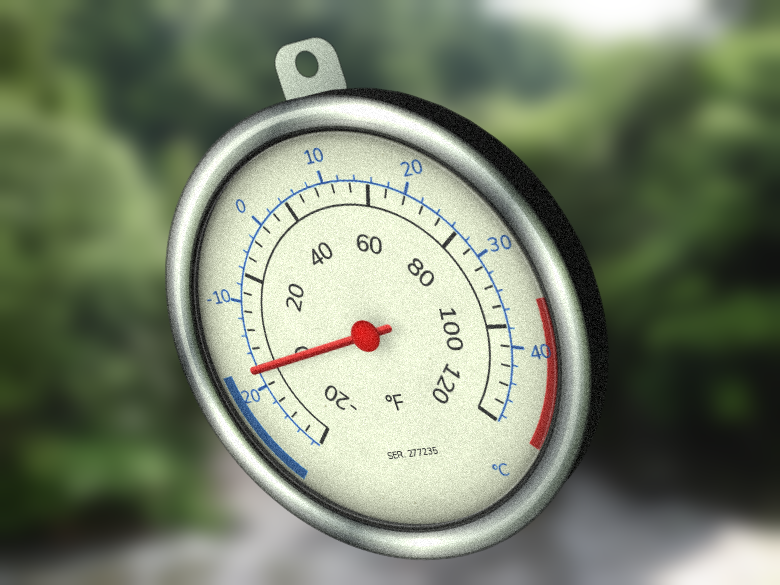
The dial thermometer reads 0 °F
